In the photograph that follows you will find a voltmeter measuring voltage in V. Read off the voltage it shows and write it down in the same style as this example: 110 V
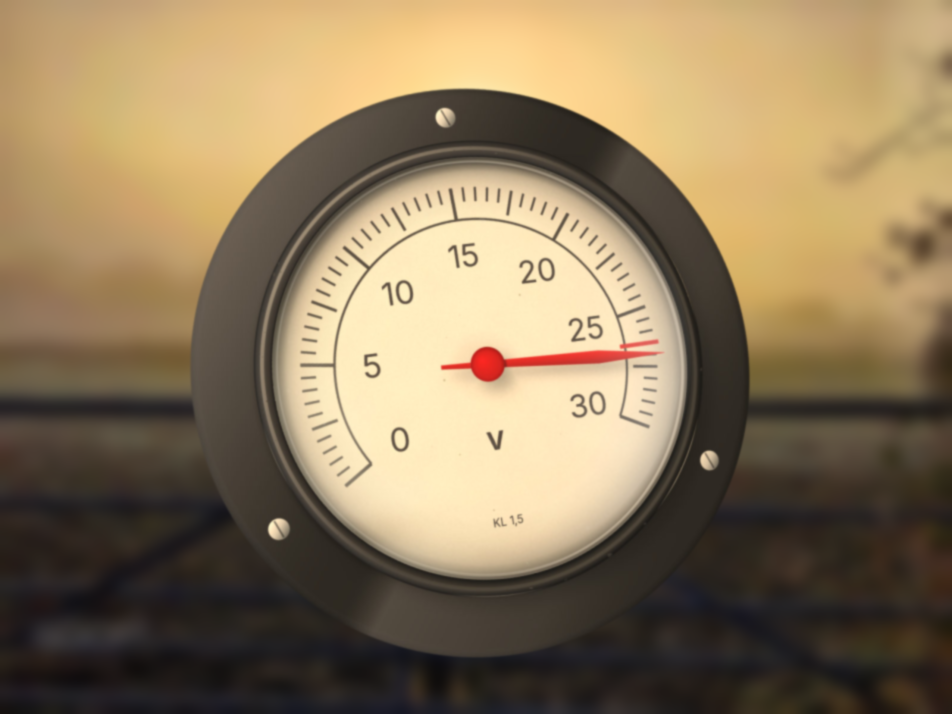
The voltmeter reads 27 V
